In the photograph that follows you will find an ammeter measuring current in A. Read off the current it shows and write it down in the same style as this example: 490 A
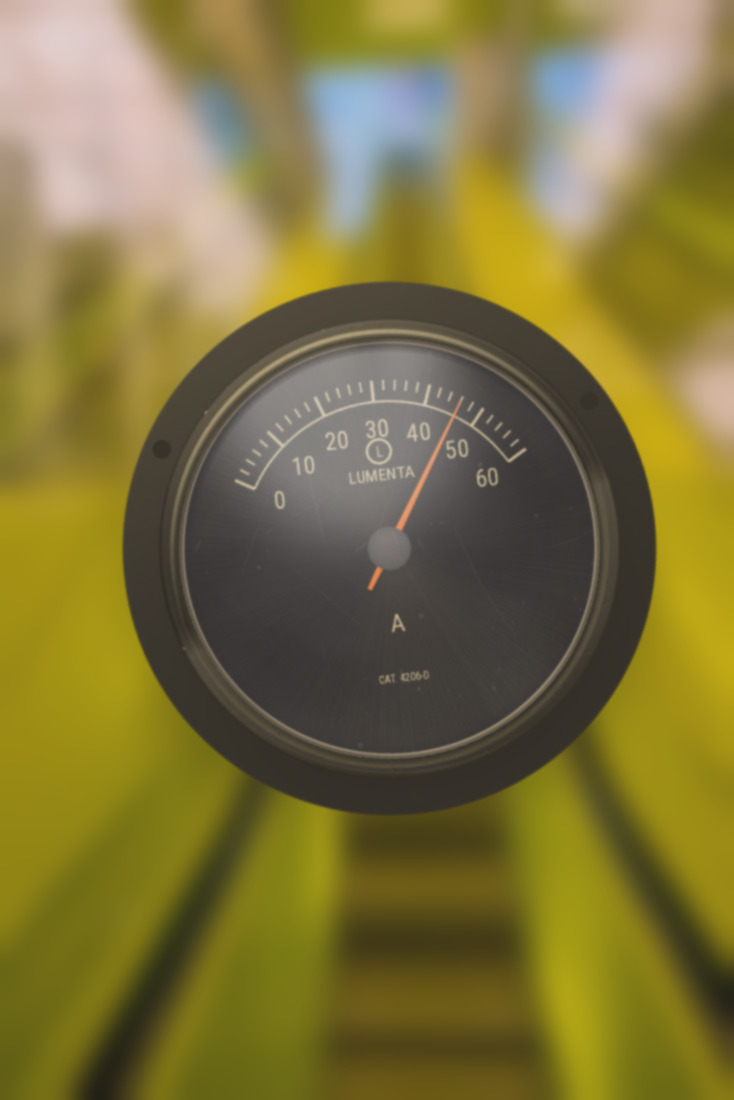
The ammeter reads 46 A
